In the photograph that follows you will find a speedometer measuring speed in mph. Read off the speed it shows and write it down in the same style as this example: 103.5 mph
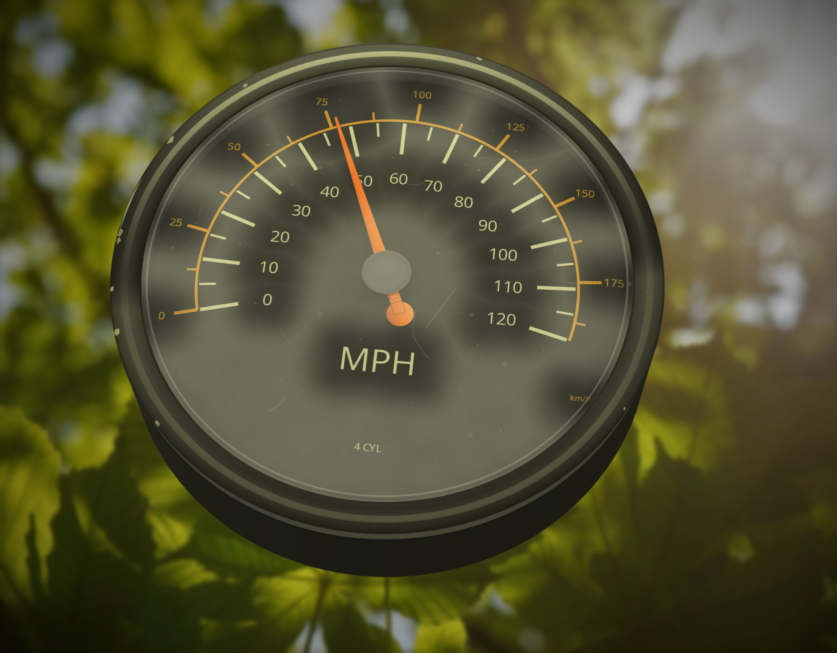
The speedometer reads 47.5 mph
